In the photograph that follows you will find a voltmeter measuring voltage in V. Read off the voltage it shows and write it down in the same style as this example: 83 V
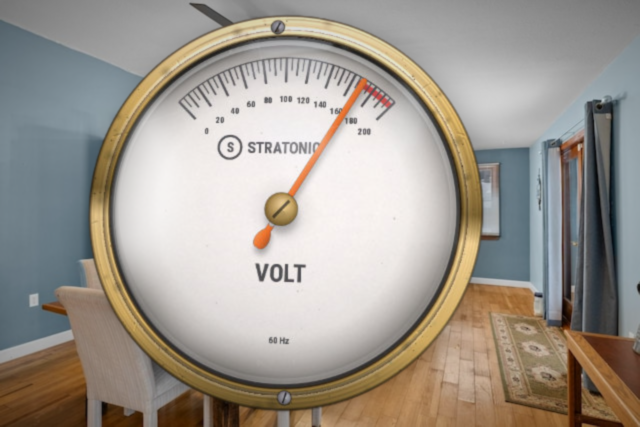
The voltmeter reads 170 V
